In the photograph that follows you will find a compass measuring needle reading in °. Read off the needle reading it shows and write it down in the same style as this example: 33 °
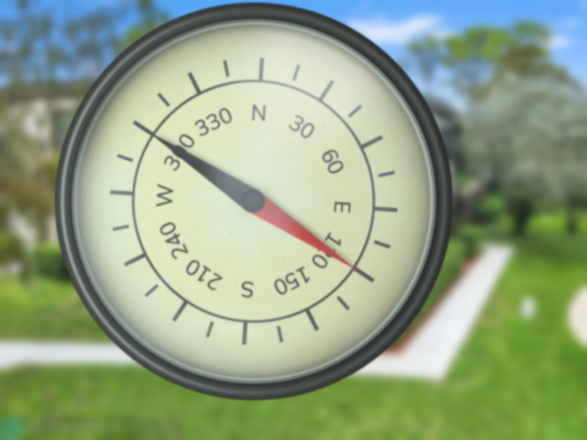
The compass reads 120 °
